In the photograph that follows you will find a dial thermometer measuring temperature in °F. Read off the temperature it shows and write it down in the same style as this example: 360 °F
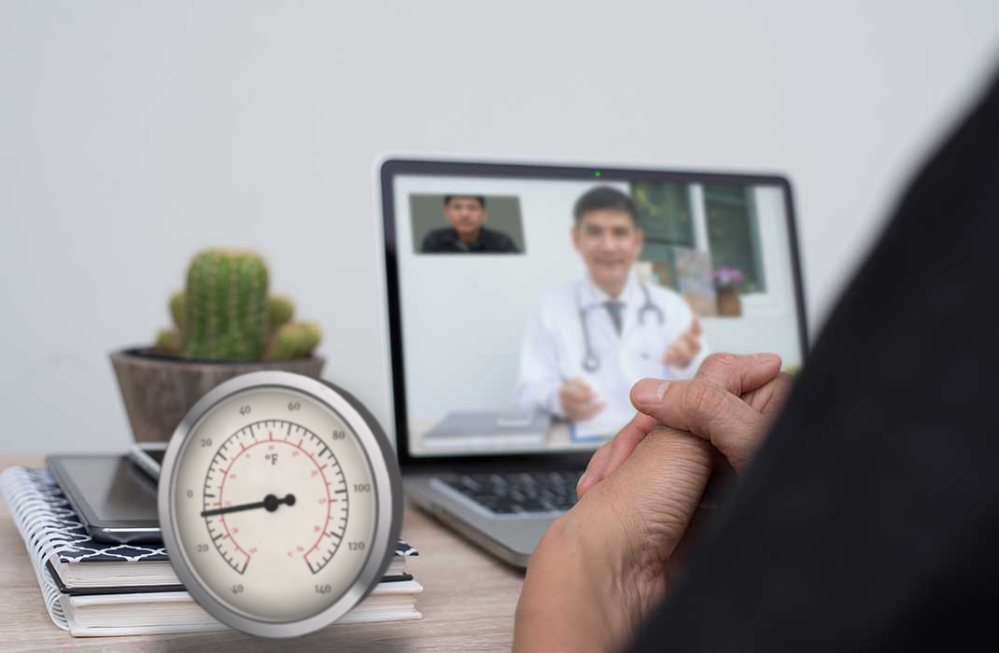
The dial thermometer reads -8 °F
